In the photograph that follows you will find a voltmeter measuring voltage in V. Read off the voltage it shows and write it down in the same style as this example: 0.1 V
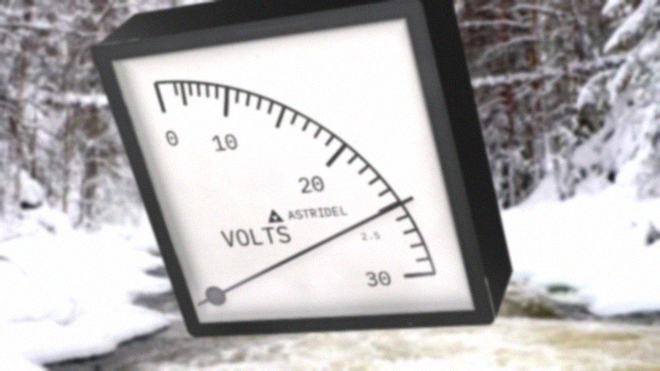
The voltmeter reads 25 V
